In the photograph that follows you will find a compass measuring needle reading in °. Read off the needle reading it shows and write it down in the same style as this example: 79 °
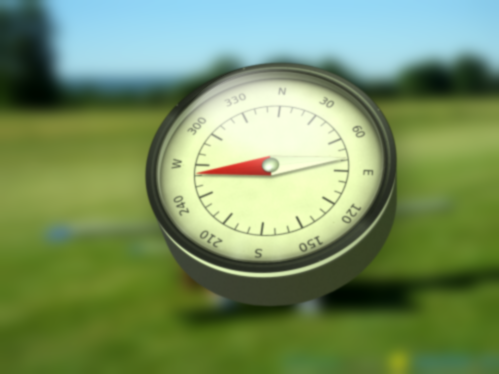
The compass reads 260 °
